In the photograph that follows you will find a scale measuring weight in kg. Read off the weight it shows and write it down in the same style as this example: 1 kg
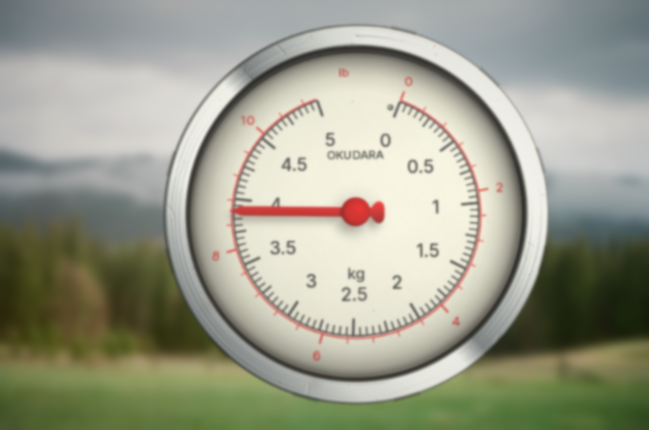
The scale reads 3.9 kg
